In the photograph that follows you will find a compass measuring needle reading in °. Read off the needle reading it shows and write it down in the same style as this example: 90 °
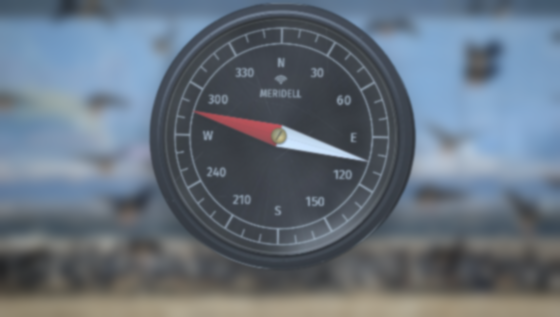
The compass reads 285 °
